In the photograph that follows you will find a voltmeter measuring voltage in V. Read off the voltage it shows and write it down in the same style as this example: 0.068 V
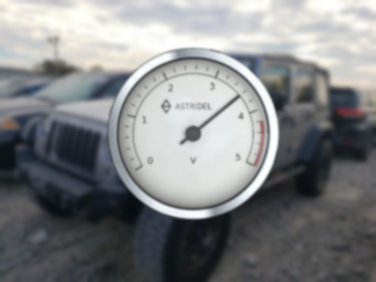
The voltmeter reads 3.6 V
